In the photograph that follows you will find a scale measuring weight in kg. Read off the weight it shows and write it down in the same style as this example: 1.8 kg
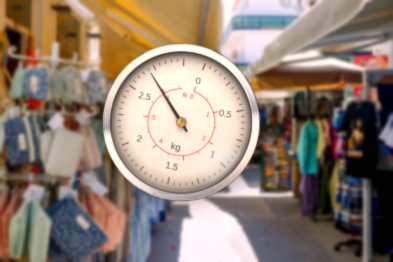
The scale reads 2.7 kg
